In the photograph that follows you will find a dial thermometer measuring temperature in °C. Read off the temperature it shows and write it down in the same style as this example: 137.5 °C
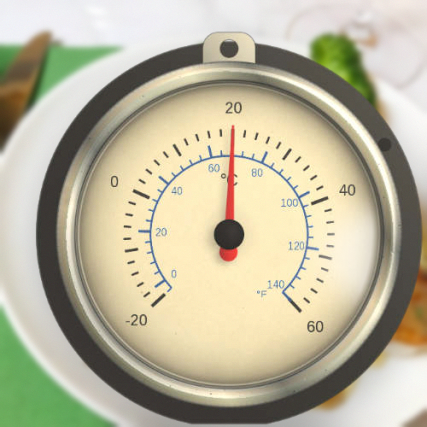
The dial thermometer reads 20 °C
